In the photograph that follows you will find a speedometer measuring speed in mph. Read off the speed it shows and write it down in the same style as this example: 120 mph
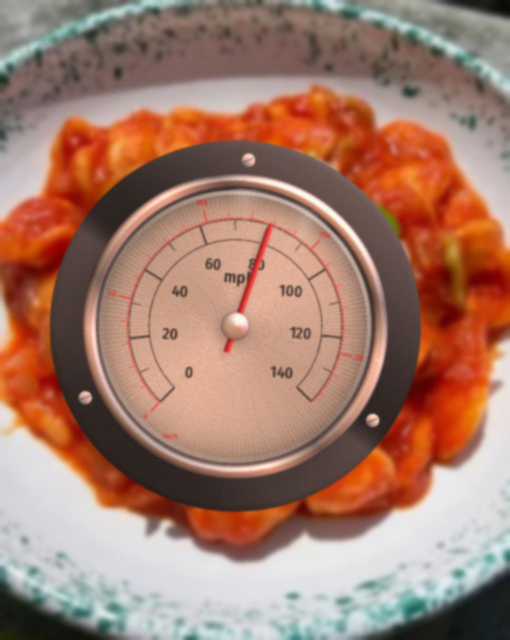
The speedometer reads 80 mph
